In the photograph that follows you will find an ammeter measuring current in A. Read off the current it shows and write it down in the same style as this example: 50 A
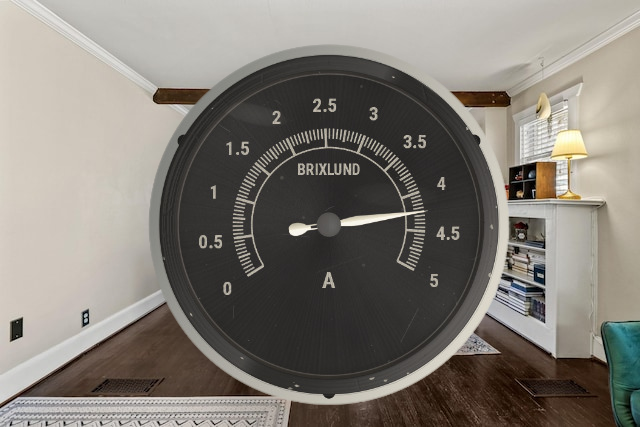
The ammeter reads 4.25 A
